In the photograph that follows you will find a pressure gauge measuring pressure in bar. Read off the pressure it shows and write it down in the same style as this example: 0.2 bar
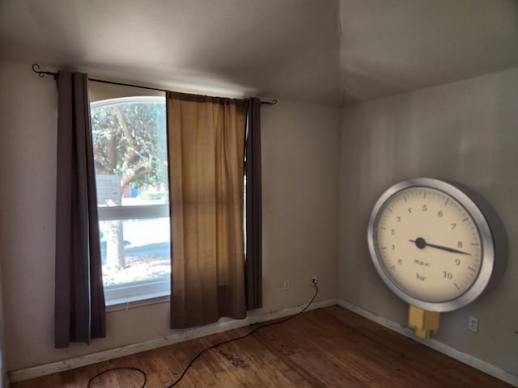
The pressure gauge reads 8.4 bar
